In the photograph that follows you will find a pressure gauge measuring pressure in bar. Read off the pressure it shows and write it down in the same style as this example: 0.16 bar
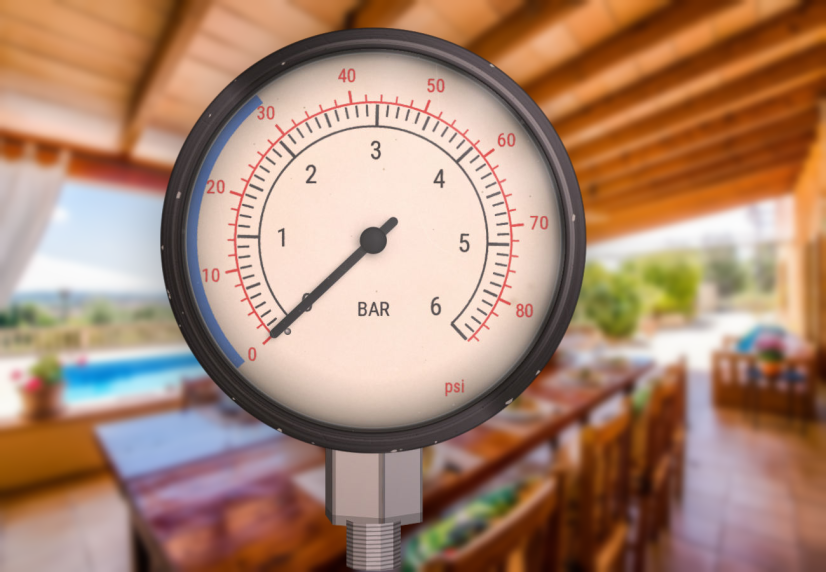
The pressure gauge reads 0 bar
